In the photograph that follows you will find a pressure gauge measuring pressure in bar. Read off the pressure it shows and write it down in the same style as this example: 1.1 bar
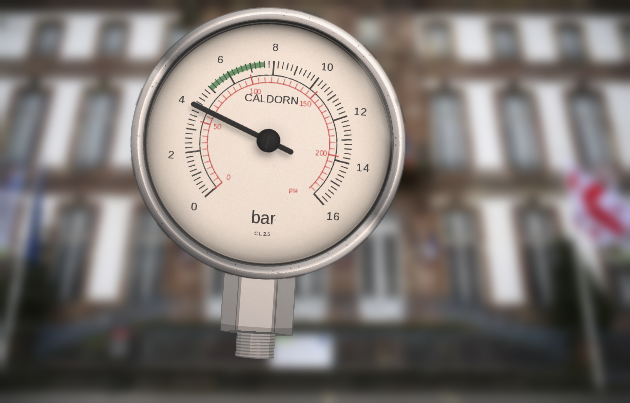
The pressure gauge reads 4 bar
